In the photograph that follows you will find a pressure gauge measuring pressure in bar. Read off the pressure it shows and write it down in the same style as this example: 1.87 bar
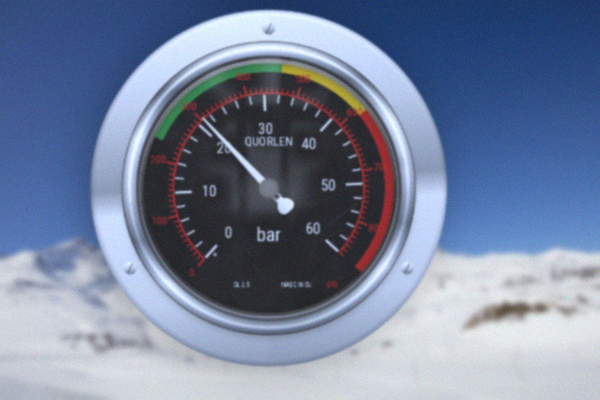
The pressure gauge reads 21 bar
